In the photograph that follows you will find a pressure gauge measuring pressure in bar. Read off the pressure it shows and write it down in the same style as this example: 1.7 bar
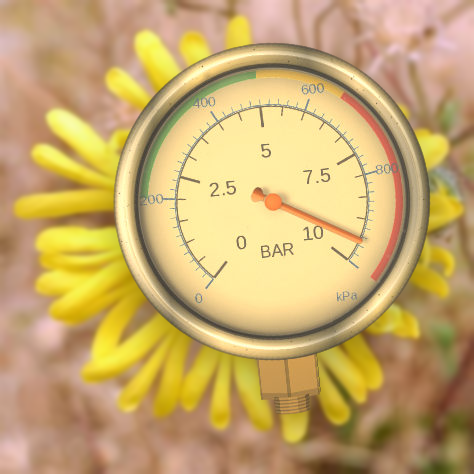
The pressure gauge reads 9.5 bar
